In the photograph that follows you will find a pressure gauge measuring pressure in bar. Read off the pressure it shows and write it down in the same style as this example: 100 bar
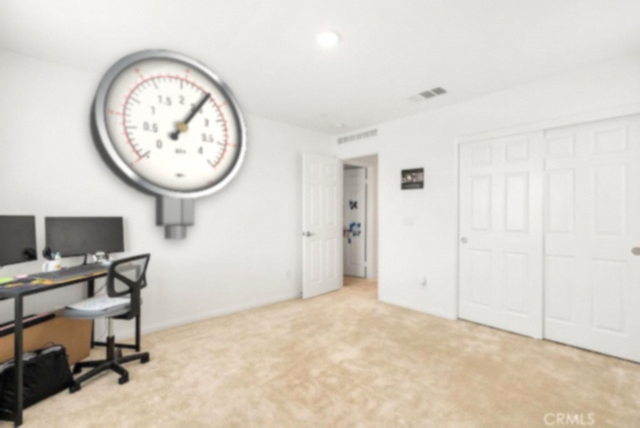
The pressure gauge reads 2.5 bar
